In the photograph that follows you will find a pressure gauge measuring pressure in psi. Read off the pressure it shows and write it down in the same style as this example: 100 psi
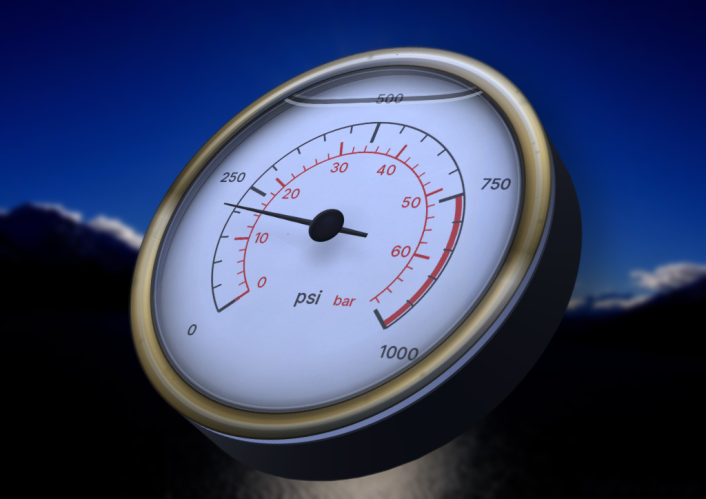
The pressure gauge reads 200 psi
